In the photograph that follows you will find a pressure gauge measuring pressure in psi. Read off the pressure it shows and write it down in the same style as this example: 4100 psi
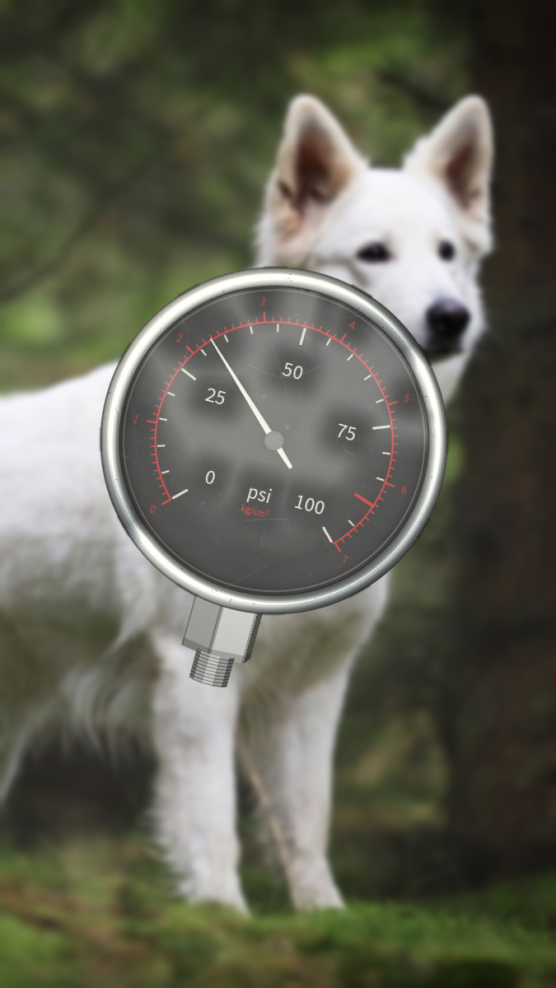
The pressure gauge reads 32.5 psi
